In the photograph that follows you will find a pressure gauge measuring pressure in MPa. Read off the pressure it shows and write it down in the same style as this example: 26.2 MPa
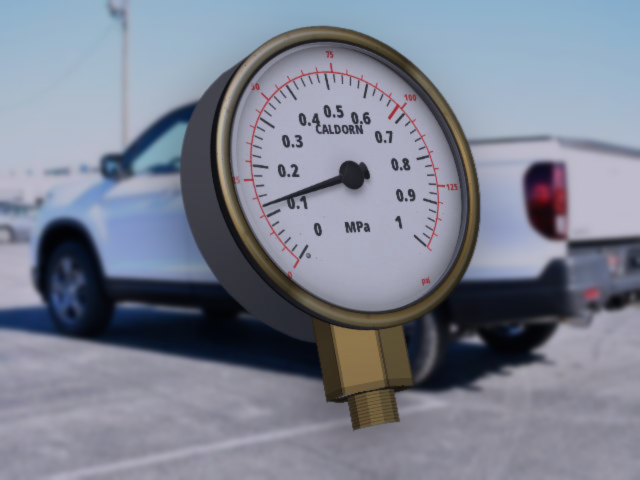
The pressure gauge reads 0.12 MPa
